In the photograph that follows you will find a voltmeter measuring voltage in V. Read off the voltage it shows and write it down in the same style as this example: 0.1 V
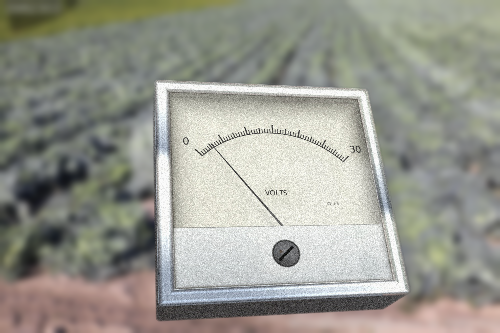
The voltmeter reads 2.5 V
